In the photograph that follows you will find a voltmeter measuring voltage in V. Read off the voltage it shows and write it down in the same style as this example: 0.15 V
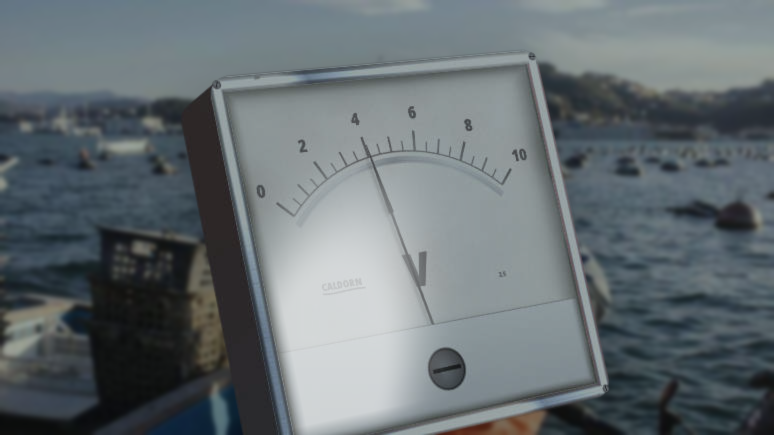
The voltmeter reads 4 V
